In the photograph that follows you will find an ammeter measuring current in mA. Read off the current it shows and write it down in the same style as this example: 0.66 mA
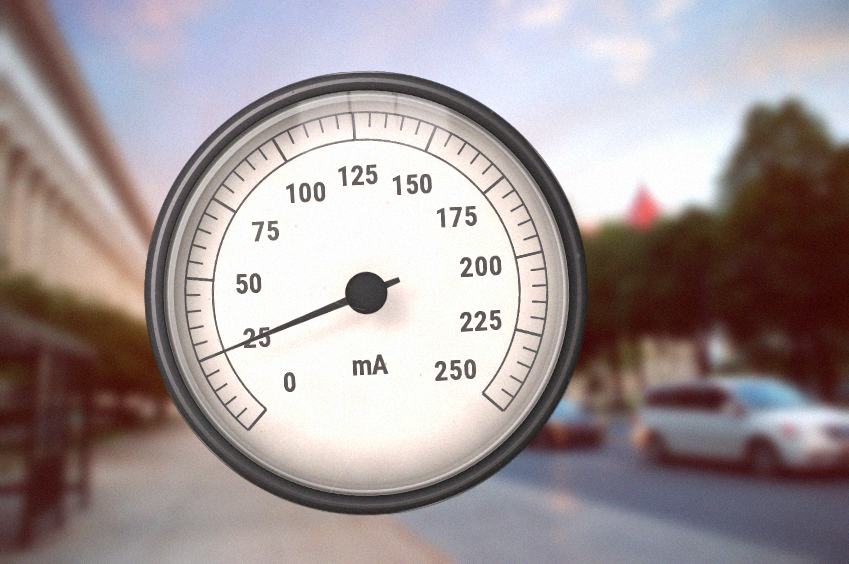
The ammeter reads 25 mA
